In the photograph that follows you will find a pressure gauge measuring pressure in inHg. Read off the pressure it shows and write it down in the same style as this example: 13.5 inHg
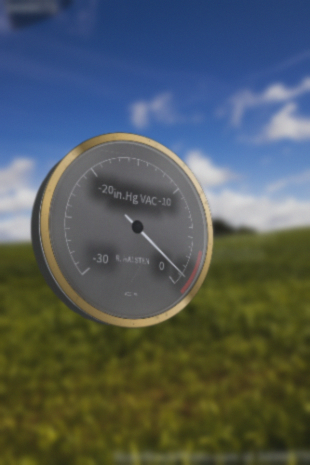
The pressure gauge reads -1 inHg
